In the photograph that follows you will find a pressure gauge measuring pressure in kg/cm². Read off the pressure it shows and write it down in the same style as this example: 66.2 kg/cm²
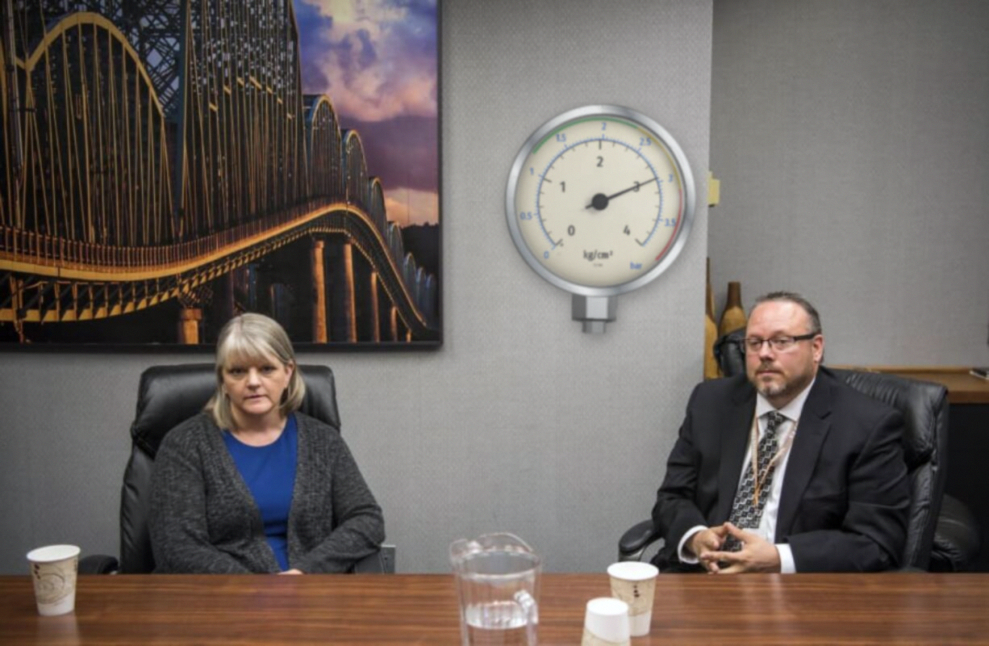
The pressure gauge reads 3 kg/cm²
